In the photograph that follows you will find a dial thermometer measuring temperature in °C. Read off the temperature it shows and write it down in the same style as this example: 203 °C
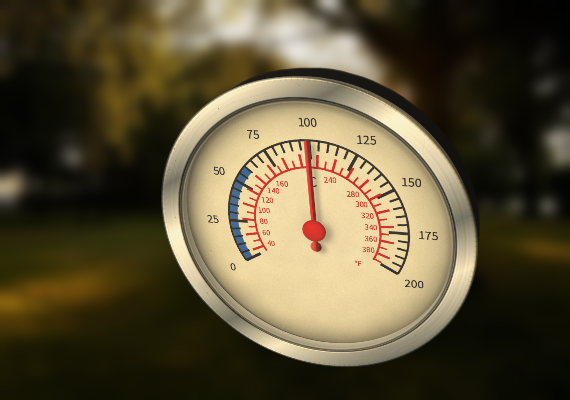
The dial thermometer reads 100 °C
